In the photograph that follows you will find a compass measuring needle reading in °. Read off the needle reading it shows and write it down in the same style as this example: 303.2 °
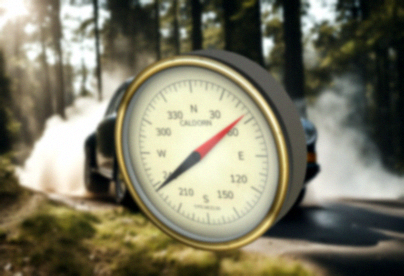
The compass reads 55 °
